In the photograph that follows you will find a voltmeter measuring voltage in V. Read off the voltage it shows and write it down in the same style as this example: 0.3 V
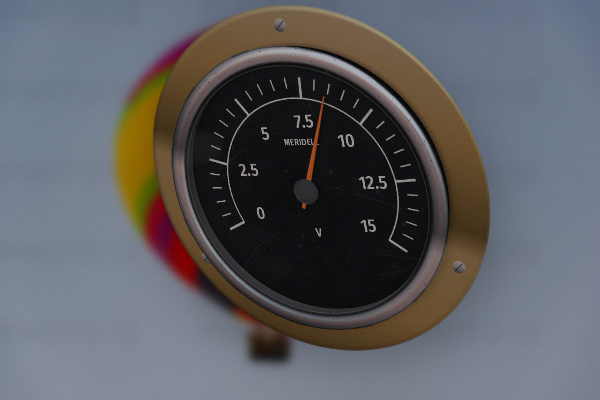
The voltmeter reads 8.5 V
